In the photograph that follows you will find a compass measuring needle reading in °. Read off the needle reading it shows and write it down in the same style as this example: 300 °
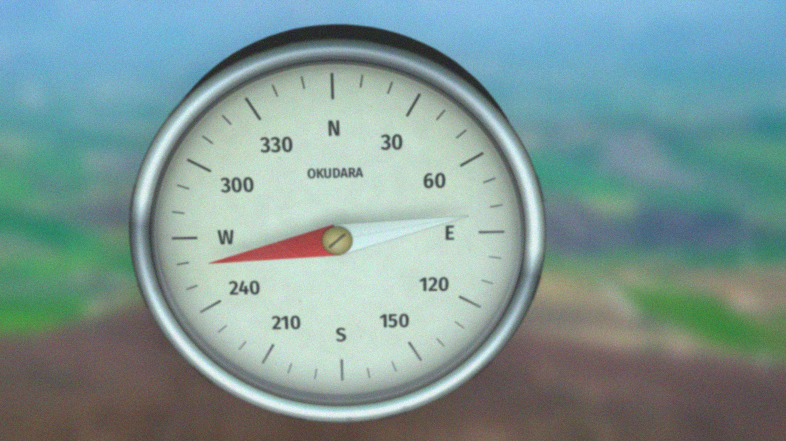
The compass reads 260 °
